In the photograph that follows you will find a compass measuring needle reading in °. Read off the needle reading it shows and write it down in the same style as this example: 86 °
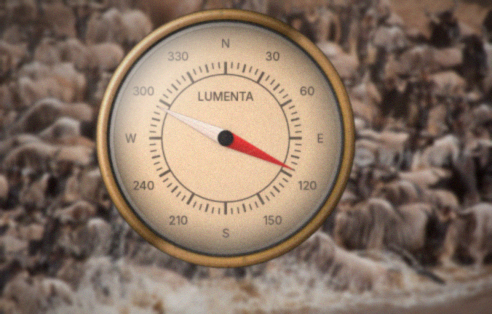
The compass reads 115 °
